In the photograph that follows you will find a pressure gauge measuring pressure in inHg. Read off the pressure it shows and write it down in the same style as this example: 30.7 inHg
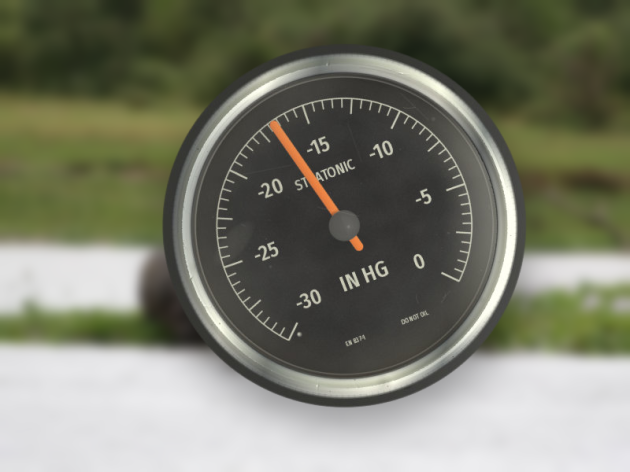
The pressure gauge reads -16.75 inHg
